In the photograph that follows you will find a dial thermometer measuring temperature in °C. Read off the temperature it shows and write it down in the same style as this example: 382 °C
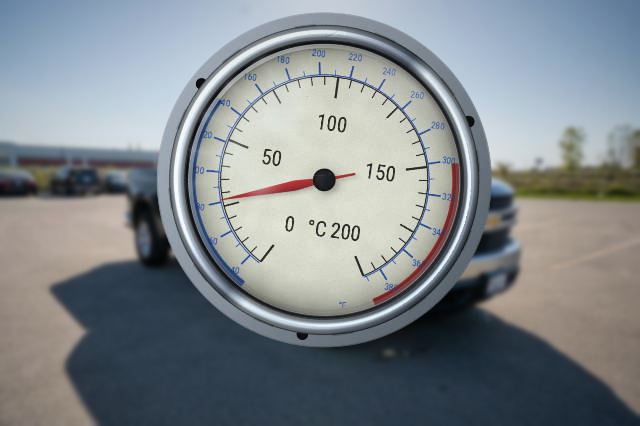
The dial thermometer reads 27.5 °C
